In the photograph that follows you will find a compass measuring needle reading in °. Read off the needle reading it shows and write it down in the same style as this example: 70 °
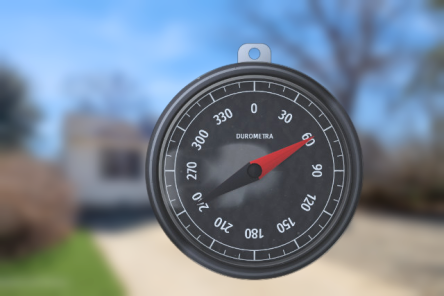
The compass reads 60 °
